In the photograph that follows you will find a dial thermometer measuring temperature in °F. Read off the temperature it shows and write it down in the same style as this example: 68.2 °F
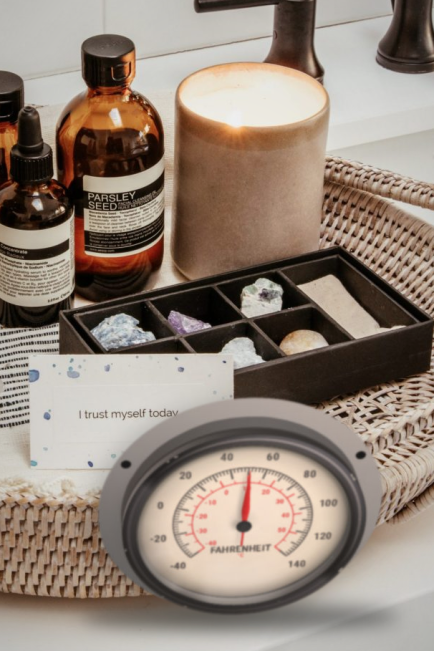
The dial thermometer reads 50 °F
